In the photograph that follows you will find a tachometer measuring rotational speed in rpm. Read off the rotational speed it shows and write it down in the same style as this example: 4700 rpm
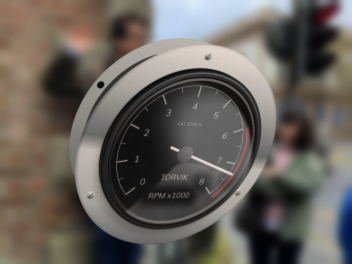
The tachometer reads 7250 rpm
